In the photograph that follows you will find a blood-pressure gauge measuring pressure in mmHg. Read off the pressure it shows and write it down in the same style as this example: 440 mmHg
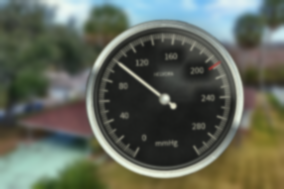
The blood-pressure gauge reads 100 mmHg
